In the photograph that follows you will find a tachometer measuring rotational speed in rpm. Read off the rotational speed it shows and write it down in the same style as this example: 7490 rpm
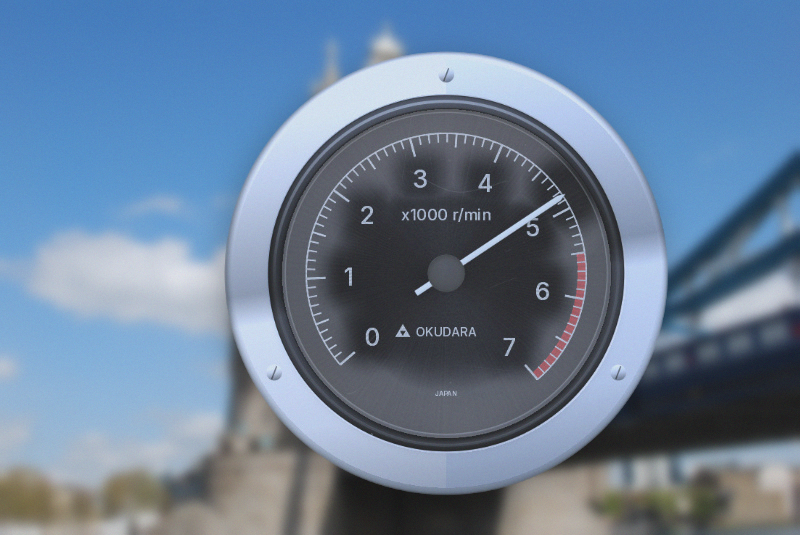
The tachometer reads 4850 rpm
